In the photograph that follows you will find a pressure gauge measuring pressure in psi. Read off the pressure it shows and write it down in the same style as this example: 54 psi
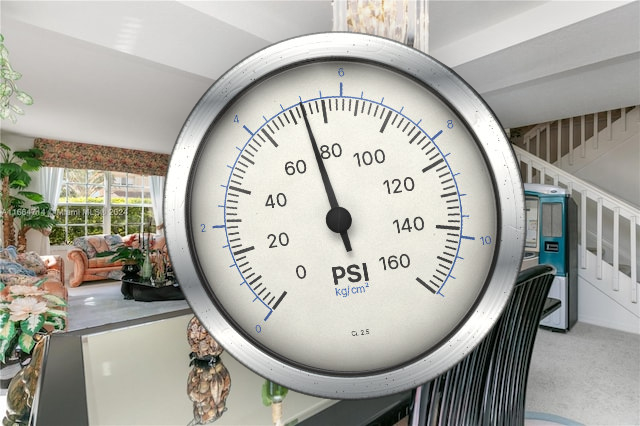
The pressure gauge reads 74 psi
